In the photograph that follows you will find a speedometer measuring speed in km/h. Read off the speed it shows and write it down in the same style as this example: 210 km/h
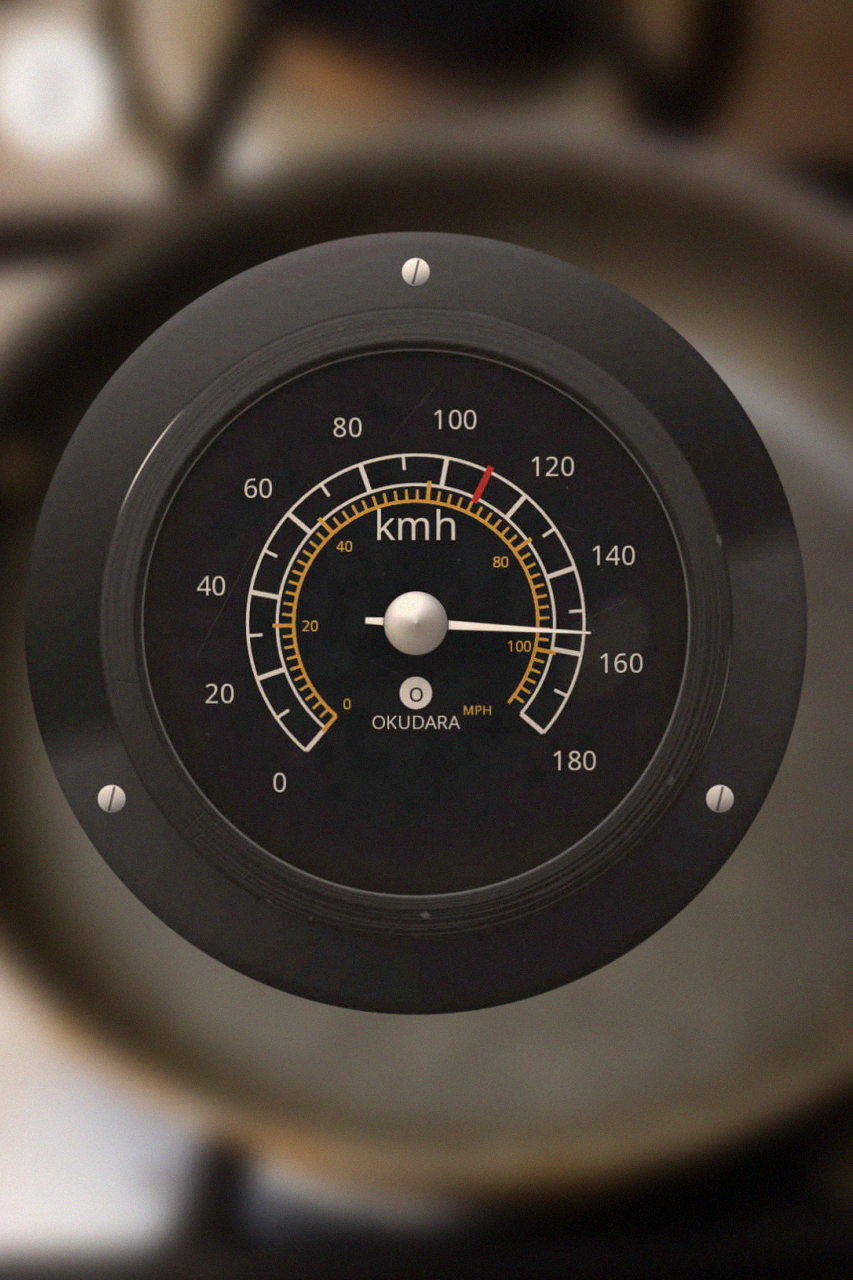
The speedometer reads 155 km/h
